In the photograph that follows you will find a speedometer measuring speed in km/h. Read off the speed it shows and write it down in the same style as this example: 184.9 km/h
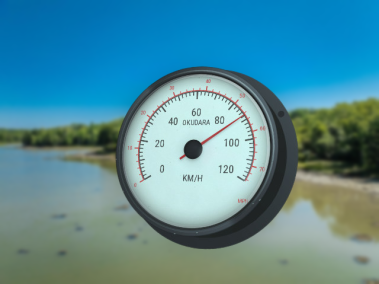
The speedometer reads 88 km/h
